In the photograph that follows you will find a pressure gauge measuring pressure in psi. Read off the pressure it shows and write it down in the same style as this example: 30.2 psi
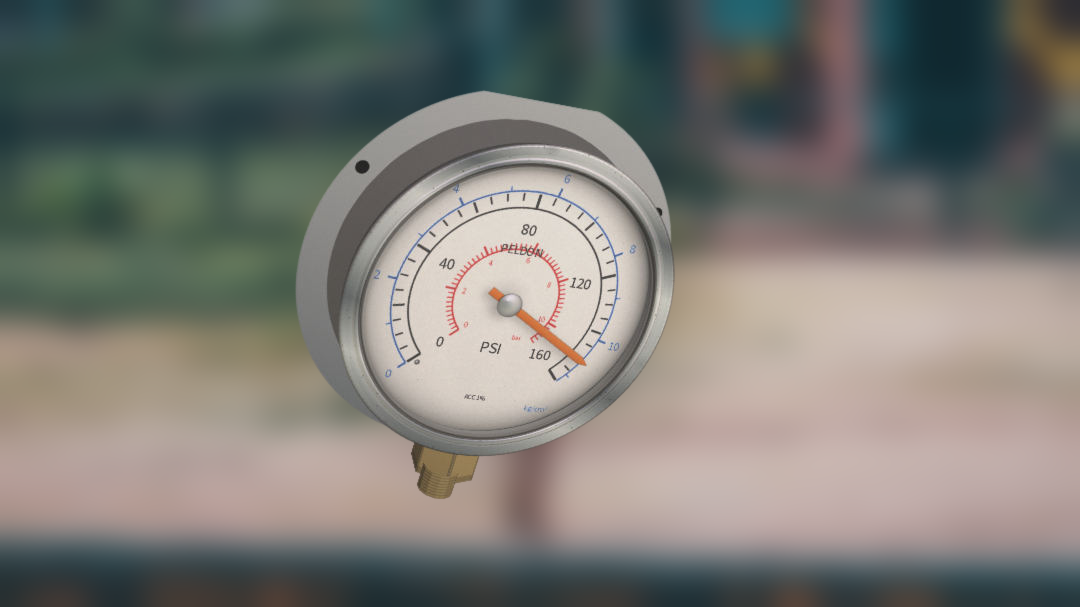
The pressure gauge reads 150 psi
